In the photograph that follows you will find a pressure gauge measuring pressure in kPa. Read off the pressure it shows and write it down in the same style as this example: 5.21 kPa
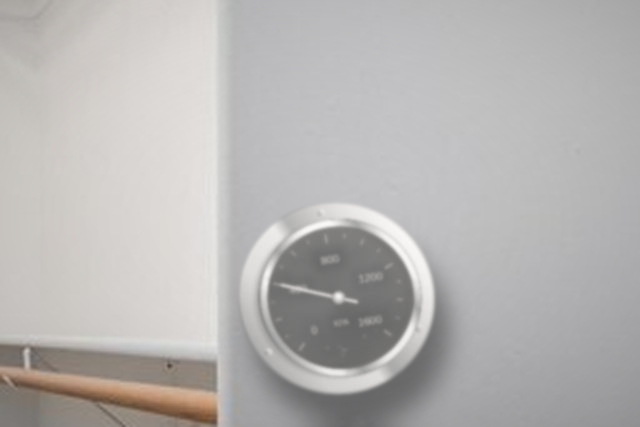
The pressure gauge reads 400 kPa
